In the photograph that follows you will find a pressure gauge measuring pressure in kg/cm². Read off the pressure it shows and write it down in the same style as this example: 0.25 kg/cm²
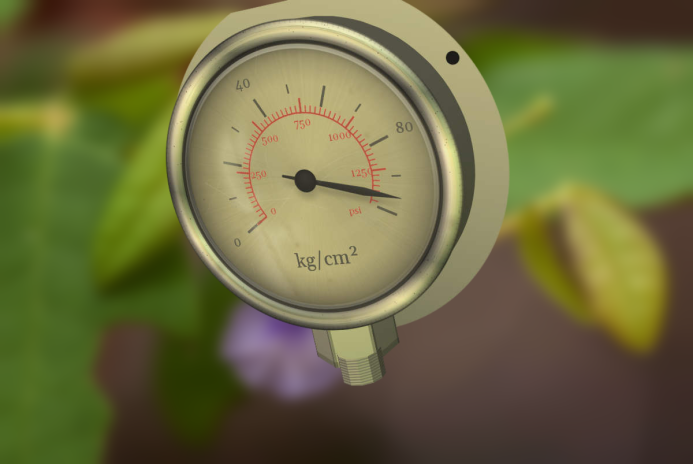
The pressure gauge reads 95 kg/cm²
